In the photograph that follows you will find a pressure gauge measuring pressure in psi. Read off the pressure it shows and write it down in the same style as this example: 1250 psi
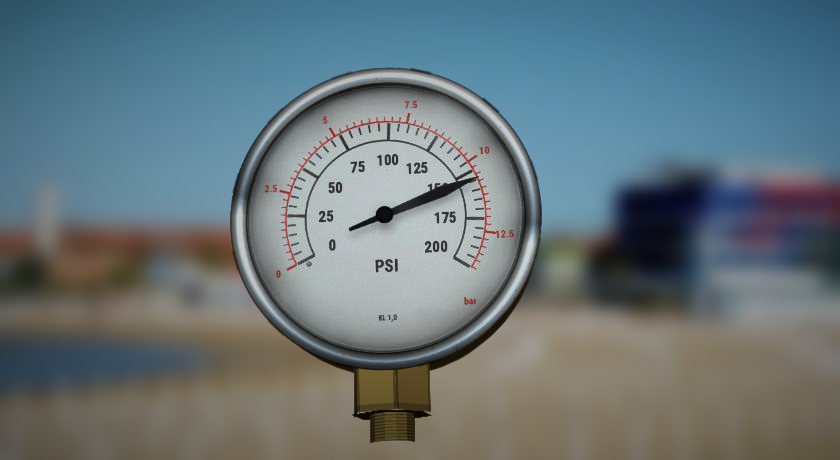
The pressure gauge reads 155 psi
